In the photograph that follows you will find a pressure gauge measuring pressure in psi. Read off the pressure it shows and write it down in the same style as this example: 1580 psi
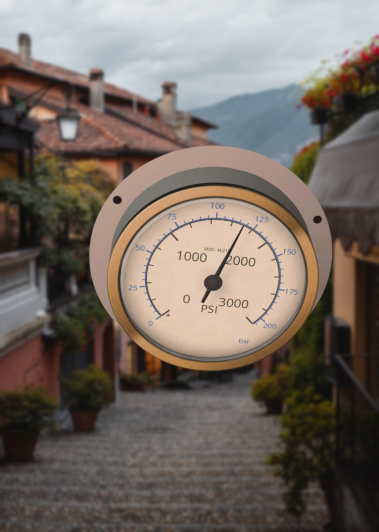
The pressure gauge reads 1700 psi
